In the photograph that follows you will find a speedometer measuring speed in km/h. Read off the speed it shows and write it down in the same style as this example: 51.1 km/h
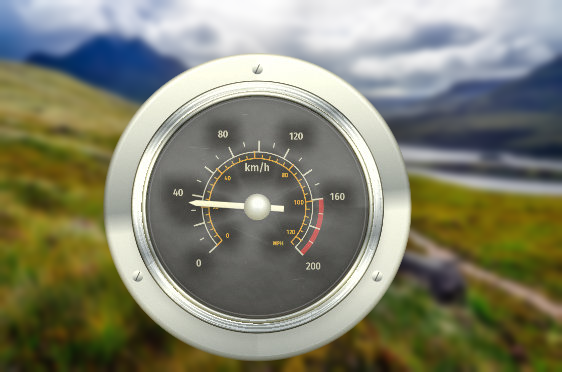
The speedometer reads 35 km/h
